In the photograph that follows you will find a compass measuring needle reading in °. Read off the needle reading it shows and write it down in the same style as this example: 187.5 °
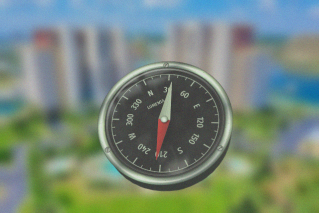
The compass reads 215 °
